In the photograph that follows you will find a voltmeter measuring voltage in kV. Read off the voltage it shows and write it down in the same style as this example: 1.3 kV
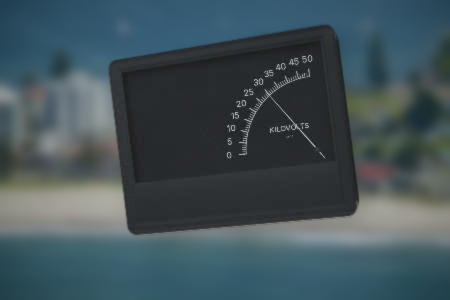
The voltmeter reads 30 kV
